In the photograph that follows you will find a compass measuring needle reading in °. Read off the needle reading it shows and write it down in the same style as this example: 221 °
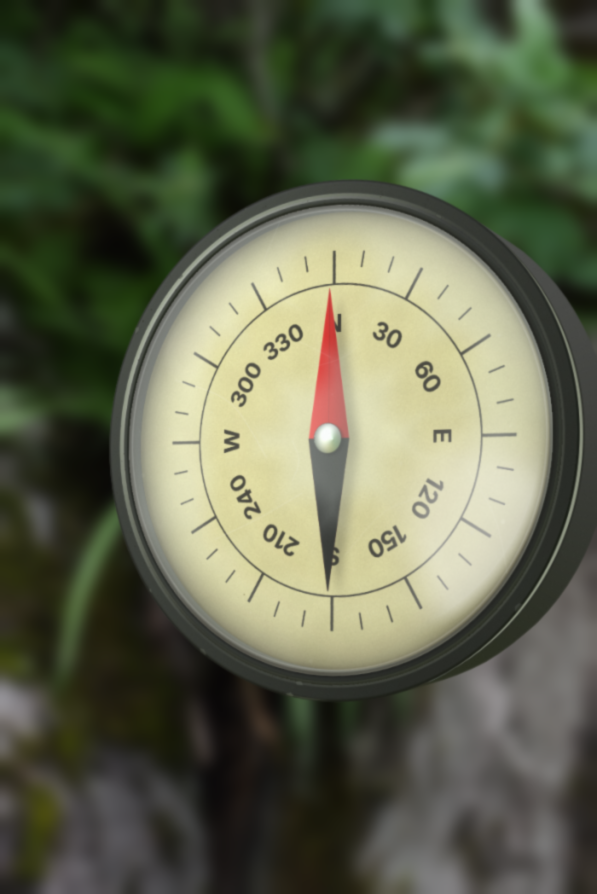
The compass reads 0 °
